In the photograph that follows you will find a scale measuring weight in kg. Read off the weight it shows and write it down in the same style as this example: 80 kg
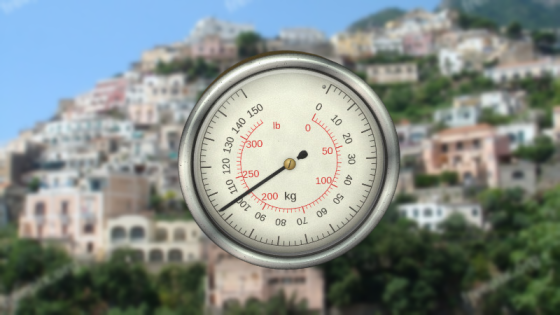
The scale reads 104 kg
